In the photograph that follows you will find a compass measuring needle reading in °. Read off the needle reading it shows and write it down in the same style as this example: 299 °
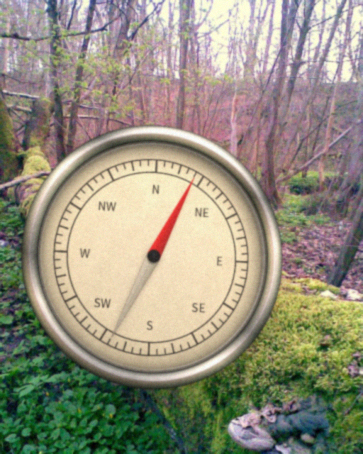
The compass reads 25 °
